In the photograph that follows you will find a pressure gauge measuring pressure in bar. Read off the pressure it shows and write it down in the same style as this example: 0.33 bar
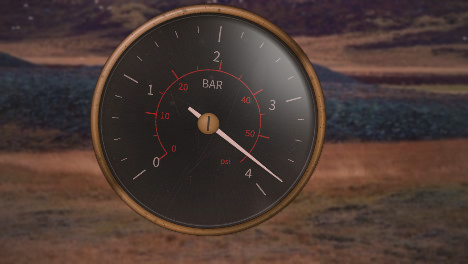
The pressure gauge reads 3.8 bar
